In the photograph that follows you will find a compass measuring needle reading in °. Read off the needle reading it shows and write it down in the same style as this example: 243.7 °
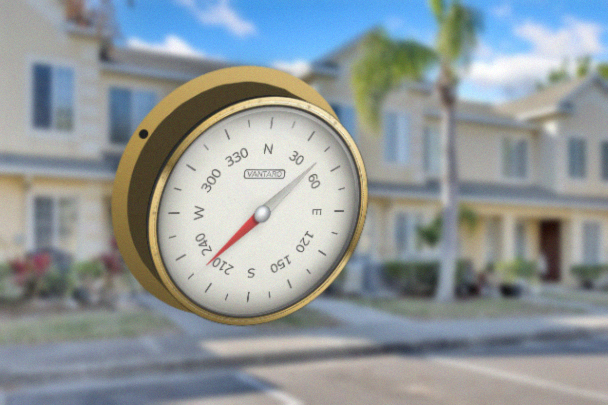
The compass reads 225 °
